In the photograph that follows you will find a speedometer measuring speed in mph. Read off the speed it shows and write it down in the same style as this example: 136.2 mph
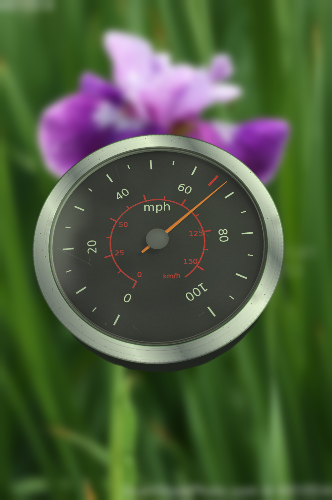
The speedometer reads 67.5 mph
